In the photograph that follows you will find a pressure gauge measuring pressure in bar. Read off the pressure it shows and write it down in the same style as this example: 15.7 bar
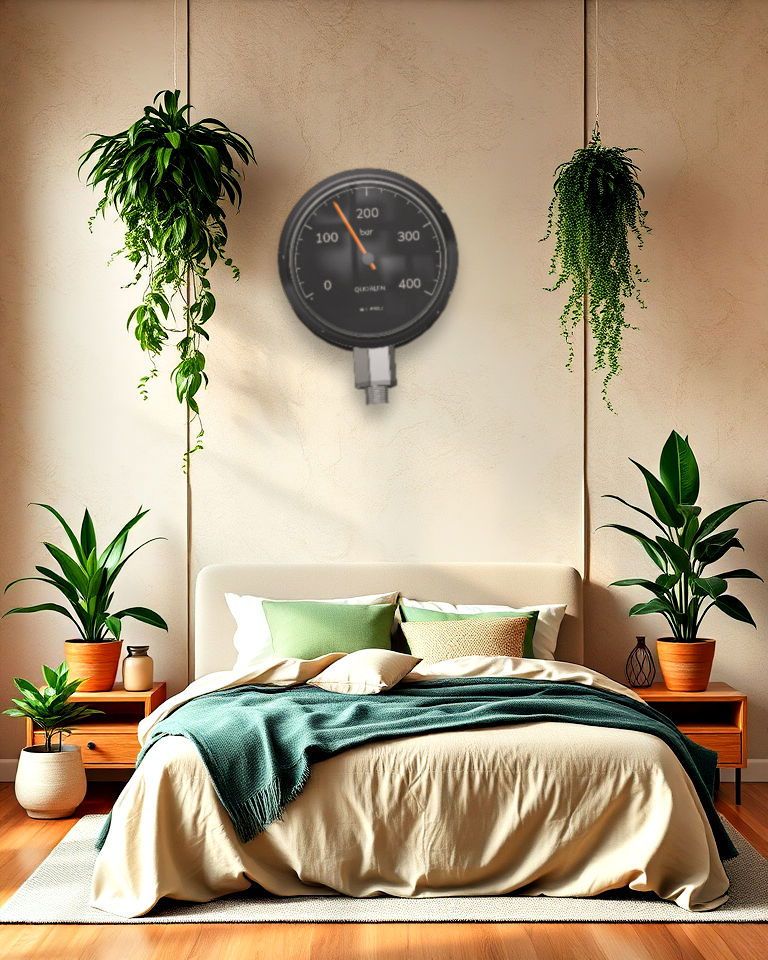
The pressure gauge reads 150 bar
